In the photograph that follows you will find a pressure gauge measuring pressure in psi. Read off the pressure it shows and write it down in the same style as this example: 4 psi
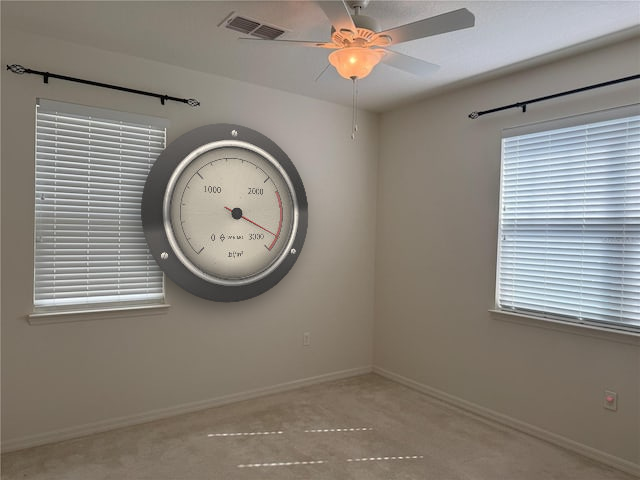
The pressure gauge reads 2800 psi
